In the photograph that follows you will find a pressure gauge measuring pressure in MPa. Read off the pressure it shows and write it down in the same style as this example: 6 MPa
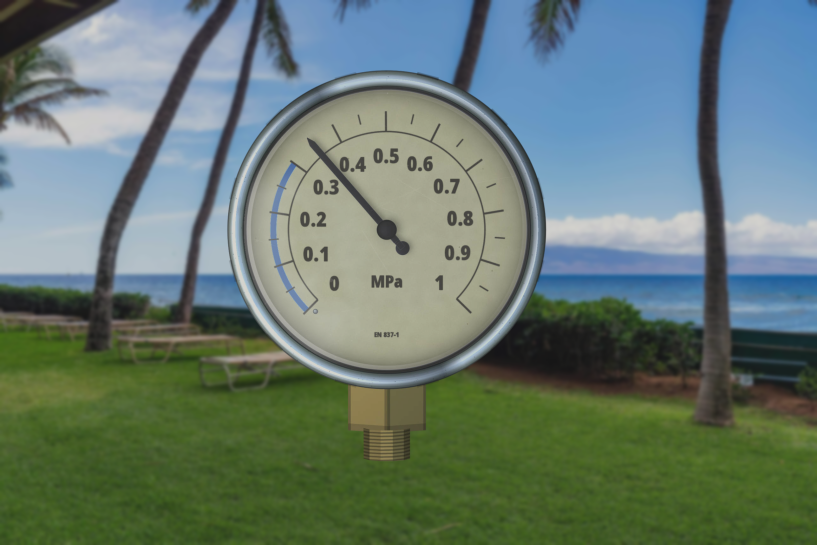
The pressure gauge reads 0.35 MPa
